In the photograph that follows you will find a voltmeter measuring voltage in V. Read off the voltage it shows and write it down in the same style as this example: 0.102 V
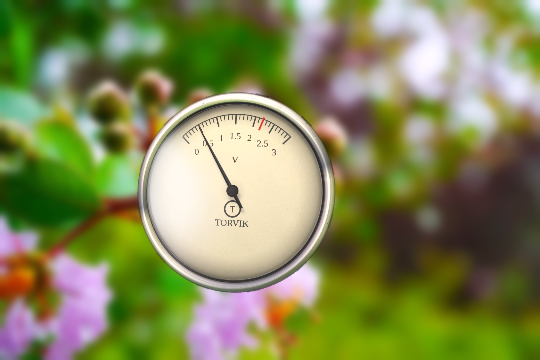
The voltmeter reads 0.5 V
